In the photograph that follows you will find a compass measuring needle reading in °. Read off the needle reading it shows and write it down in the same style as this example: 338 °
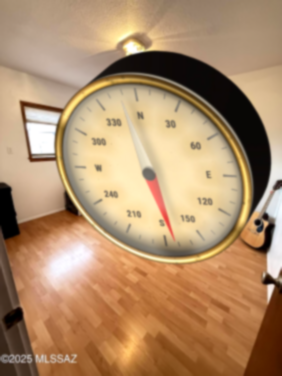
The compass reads 170 °
